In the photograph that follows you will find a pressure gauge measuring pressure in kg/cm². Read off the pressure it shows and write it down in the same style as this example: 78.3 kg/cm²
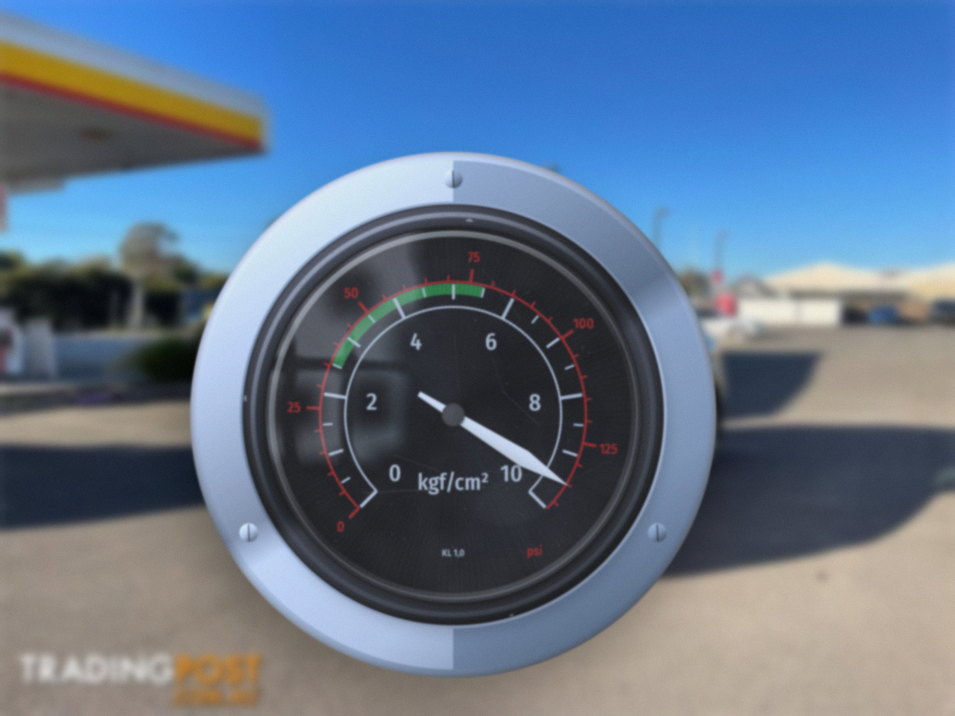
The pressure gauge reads 9.5 kg/cm²
